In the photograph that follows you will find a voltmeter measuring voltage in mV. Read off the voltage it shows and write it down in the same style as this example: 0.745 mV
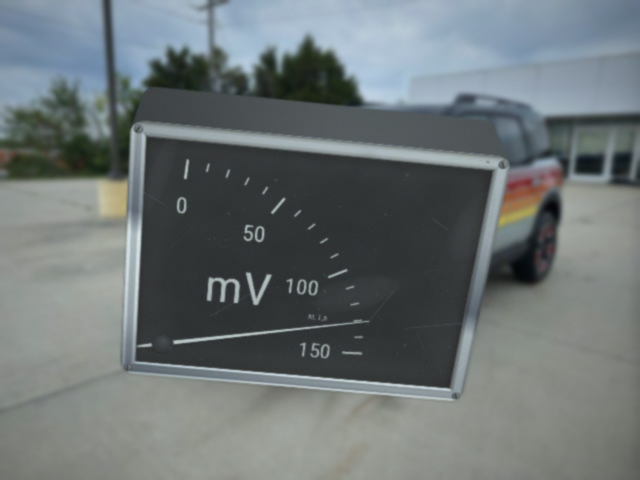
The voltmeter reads 130 mV
